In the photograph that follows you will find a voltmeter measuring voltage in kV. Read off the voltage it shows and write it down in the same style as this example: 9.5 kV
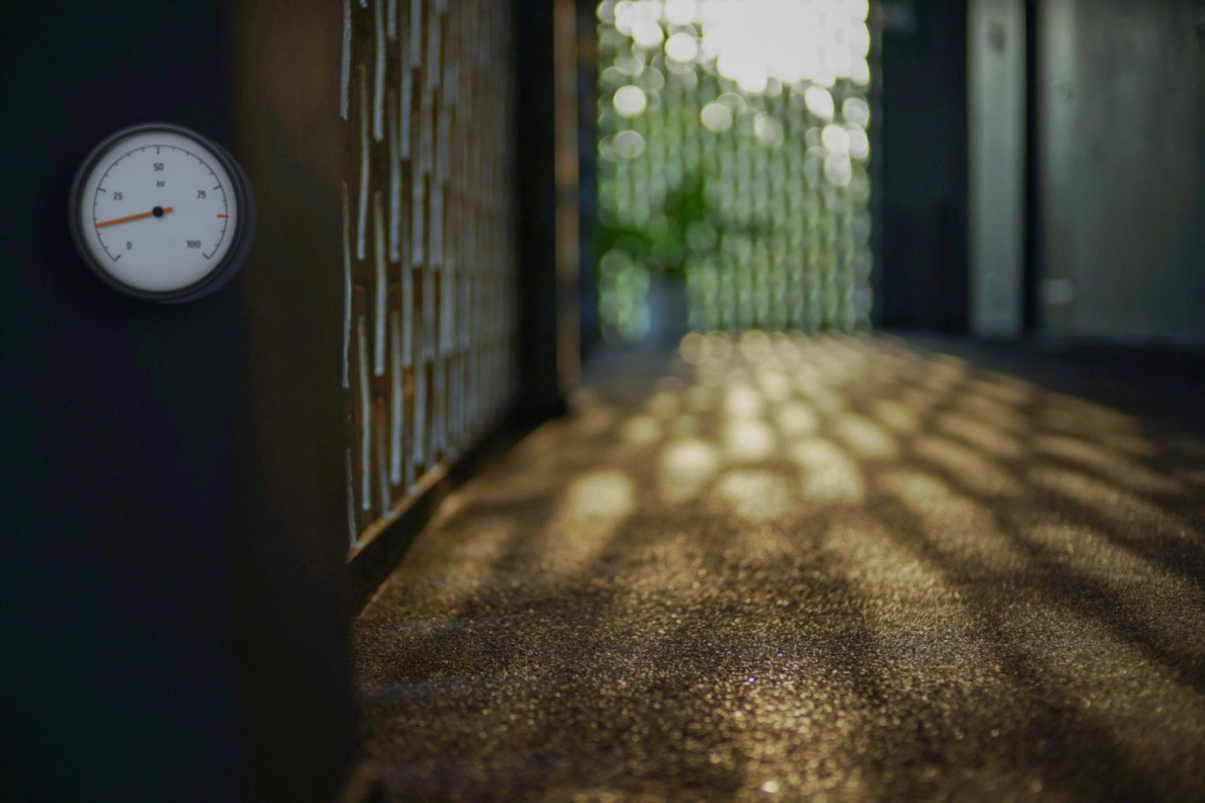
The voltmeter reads 12.5 kV
